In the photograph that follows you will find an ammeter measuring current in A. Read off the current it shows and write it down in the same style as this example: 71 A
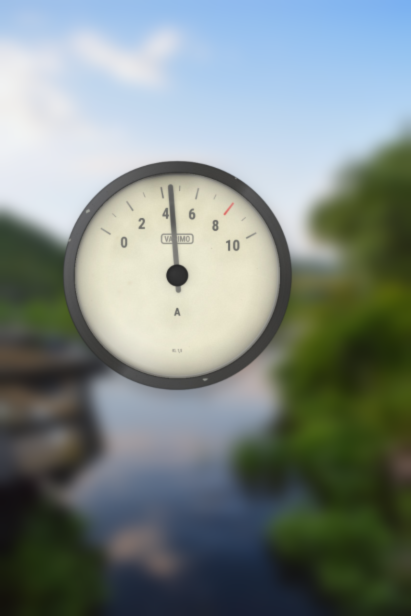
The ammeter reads 4.5 A
